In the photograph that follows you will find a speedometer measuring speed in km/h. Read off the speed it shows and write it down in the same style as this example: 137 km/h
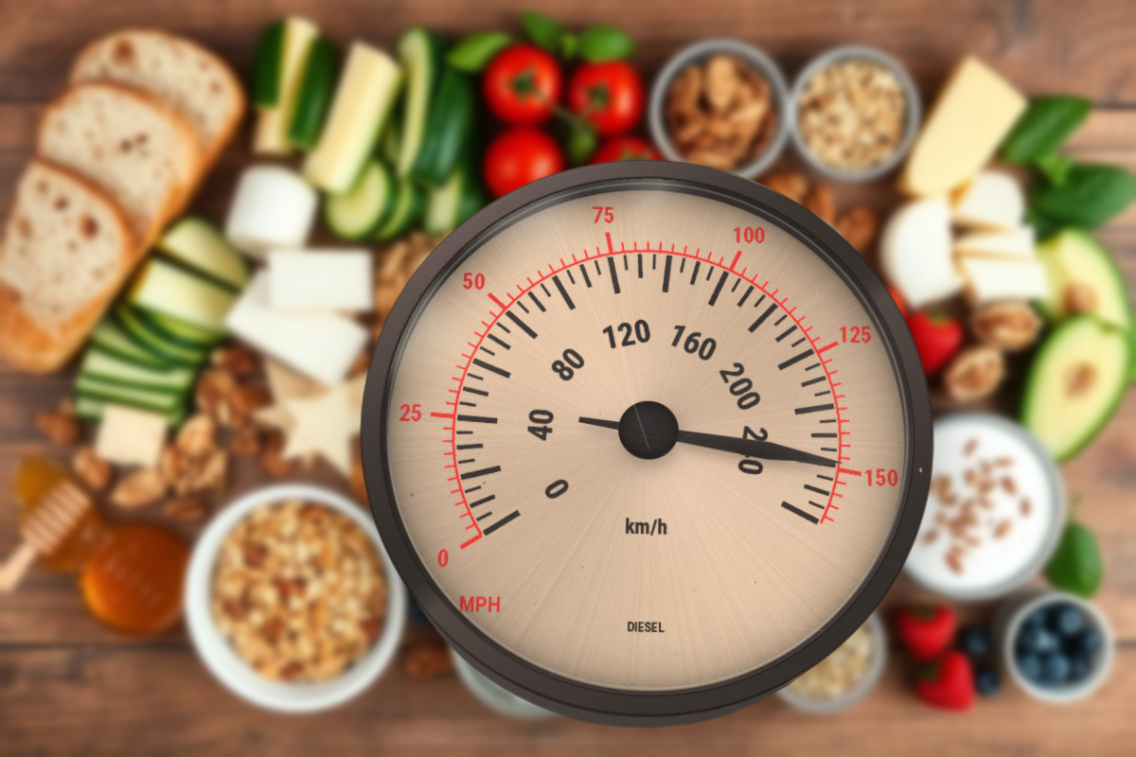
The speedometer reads 240 km/h
